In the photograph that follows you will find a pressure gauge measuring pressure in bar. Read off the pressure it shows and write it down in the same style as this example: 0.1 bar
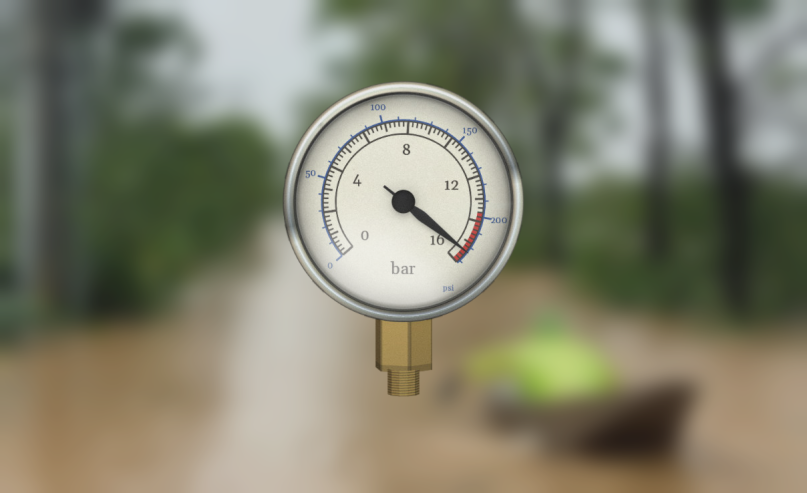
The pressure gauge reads 15.4 bar
